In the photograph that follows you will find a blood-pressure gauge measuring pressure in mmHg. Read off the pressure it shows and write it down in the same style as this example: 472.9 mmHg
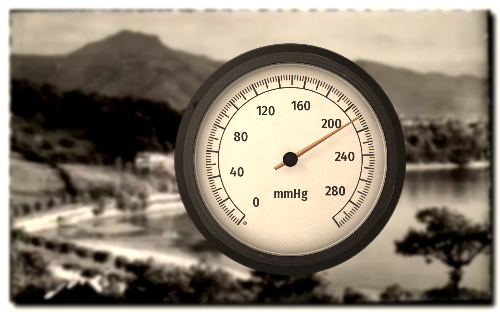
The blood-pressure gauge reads 210 mmHg
